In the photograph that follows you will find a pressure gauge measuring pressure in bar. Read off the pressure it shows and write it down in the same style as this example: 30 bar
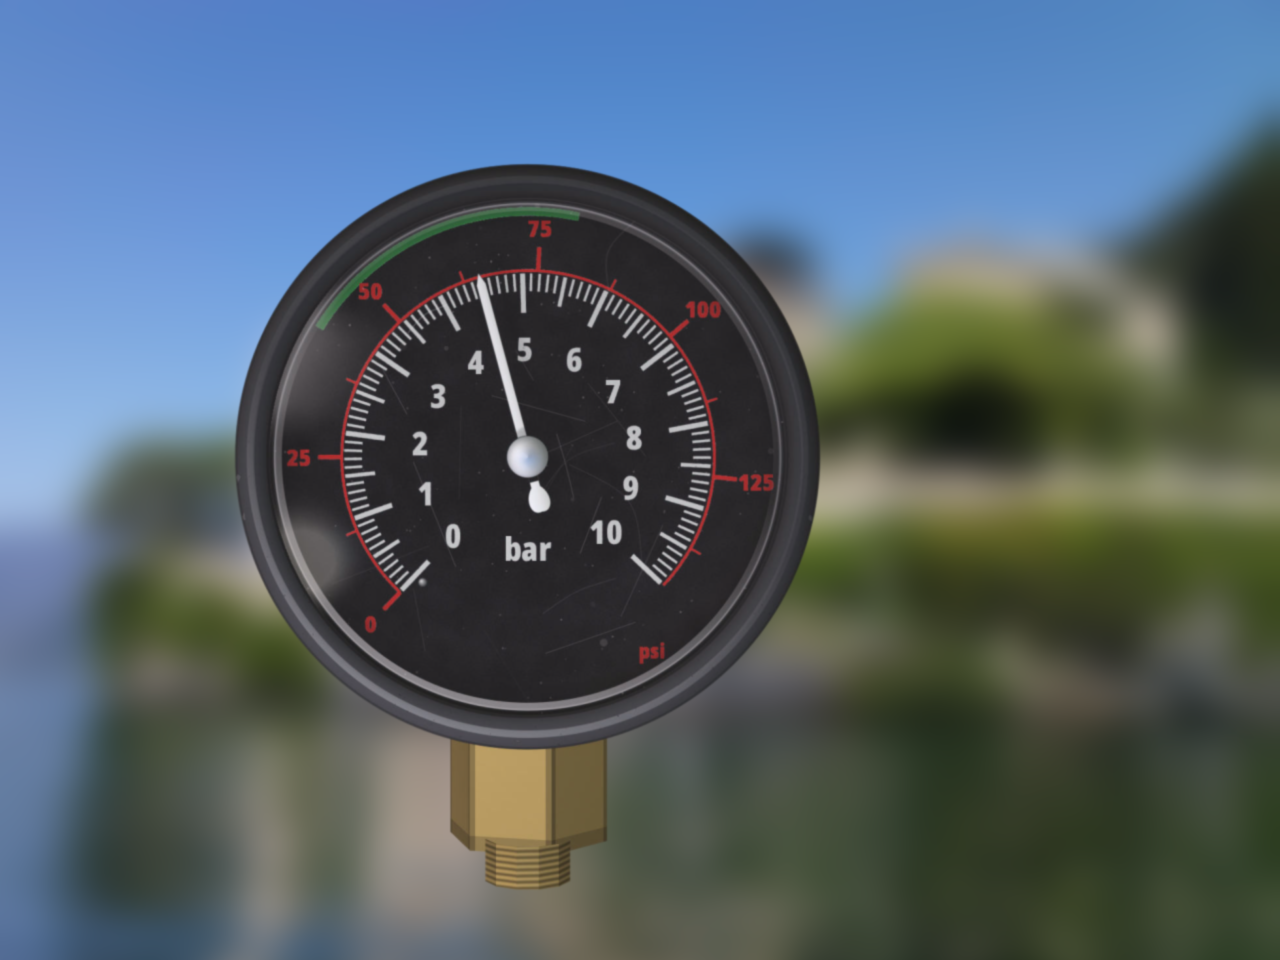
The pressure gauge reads 4.5 bar
